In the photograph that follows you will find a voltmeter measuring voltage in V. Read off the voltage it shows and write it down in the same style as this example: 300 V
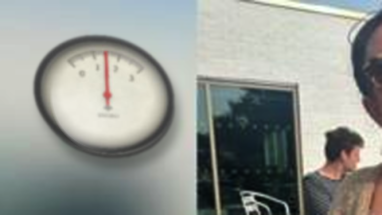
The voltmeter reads 1.5 V
